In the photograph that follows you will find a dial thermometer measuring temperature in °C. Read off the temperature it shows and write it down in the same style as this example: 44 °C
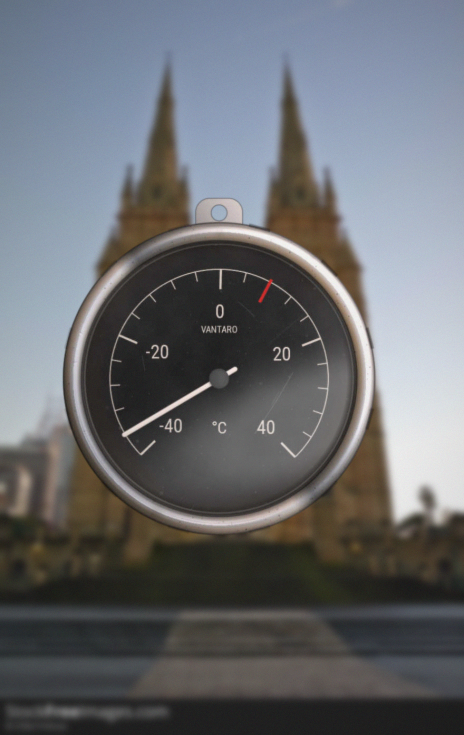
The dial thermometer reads -36 °C
